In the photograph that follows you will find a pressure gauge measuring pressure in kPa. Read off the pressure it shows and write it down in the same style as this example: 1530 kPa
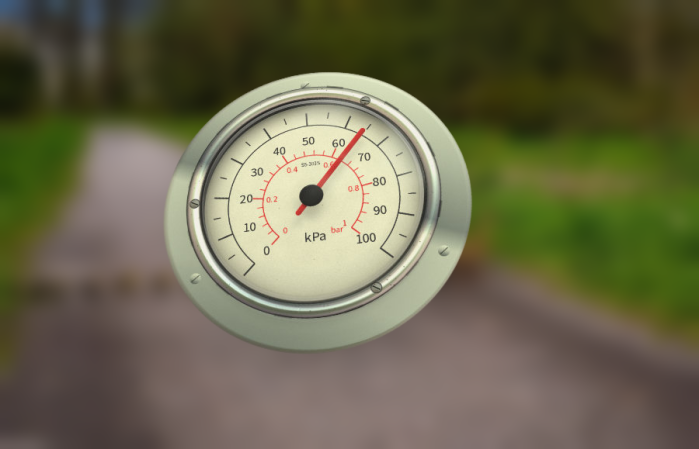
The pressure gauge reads 65 kPa
